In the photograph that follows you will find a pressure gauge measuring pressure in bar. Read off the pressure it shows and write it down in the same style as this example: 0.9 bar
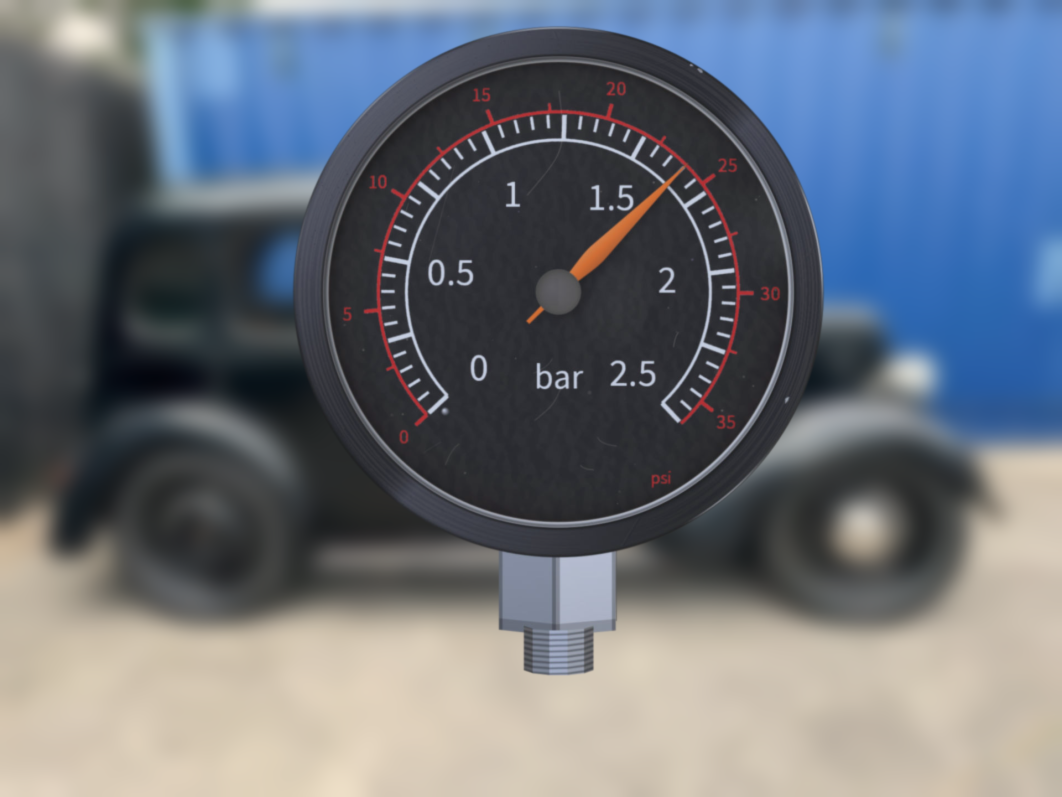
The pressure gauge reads 1.65 bar
